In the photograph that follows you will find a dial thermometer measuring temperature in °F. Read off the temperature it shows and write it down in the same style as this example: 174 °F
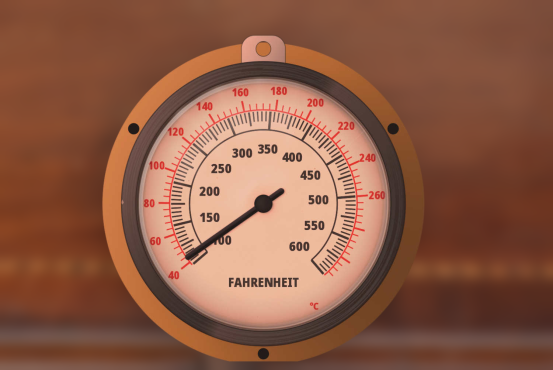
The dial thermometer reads 110 °F
